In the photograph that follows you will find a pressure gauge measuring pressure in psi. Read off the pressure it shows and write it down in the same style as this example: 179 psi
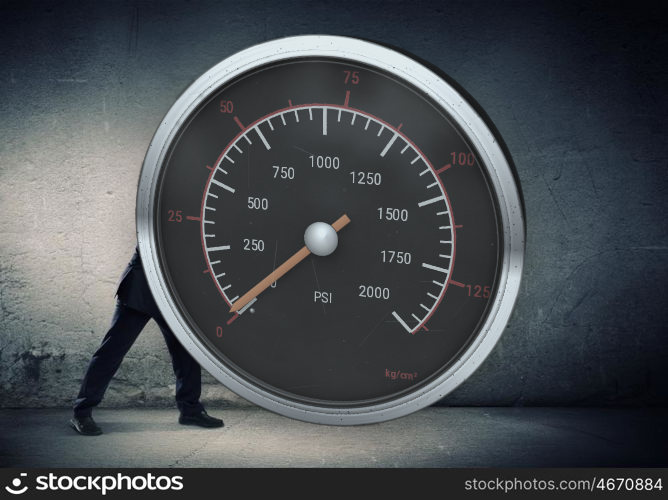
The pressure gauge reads 25 psi
